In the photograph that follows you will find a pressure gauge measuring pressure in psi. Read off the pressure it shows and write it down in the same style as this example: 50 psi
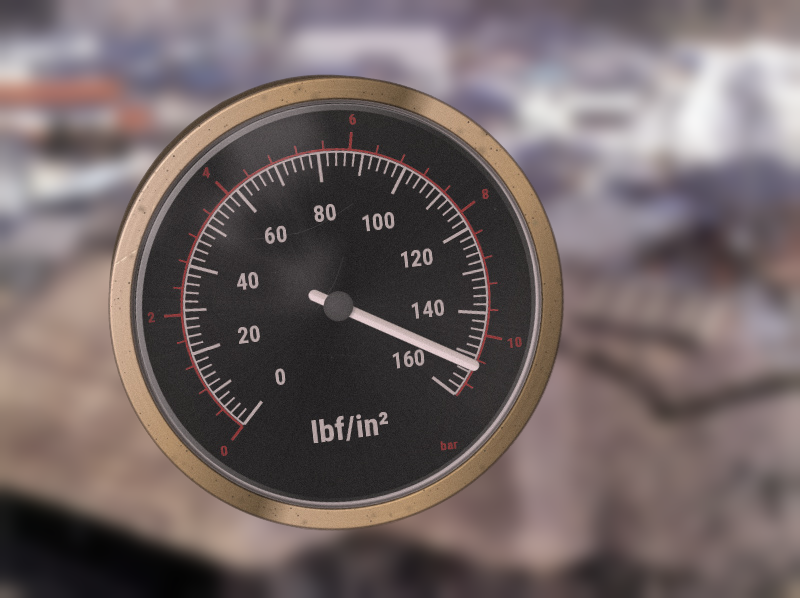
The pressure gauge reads 152 psi
